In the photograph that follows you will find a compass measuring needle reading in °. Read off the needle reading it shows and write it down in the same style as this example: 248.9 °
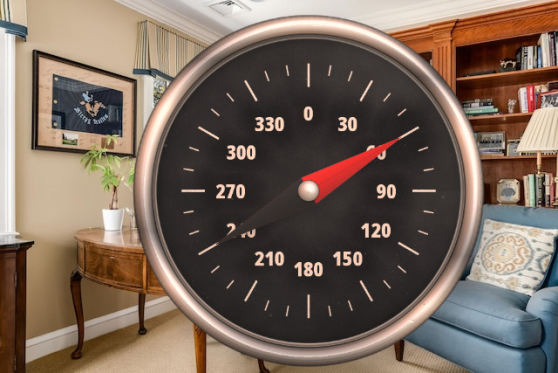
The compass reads 60 °
